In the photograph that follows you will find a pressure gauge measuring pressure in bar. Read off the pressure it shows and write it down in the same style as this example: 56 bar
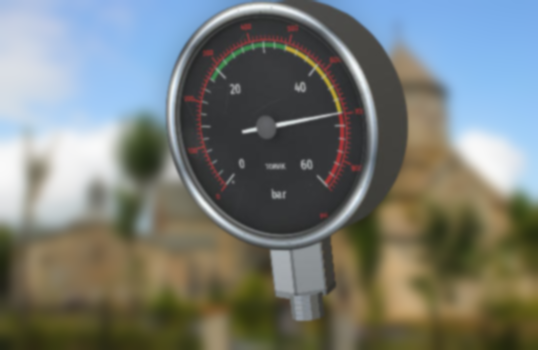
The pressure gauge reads 48 bar
